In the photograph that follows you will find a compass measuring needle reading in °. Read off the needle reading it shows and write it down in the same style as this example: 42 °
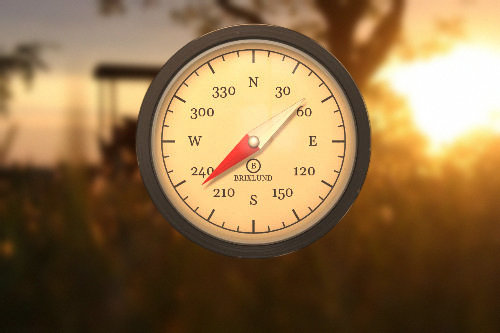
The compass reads 230 °
